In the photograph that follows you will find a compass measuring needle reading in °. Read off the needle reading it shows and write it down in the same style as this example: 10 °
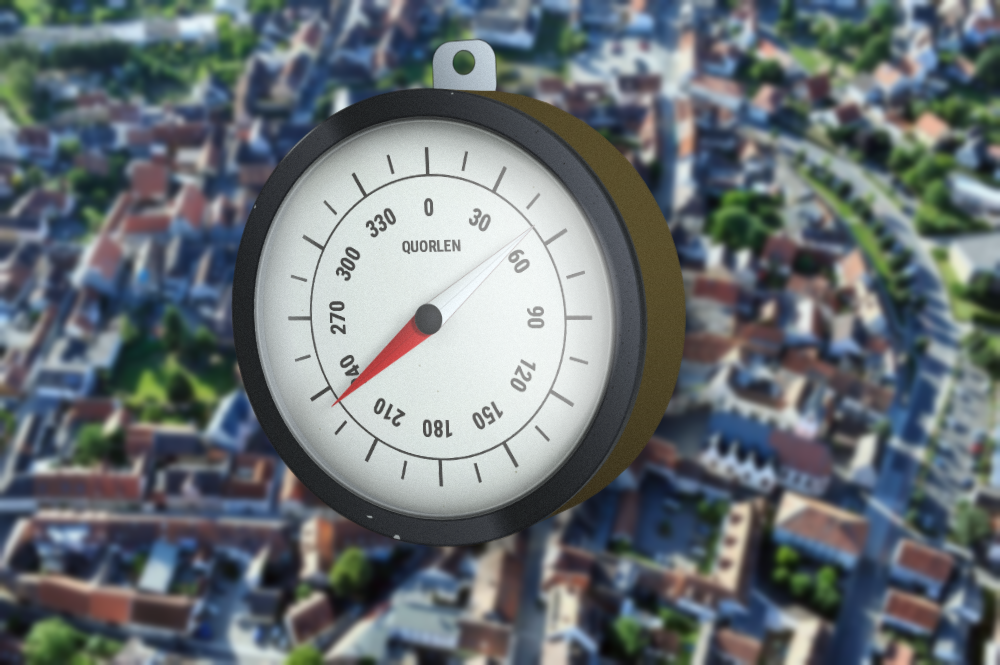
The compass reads 232.5 °
